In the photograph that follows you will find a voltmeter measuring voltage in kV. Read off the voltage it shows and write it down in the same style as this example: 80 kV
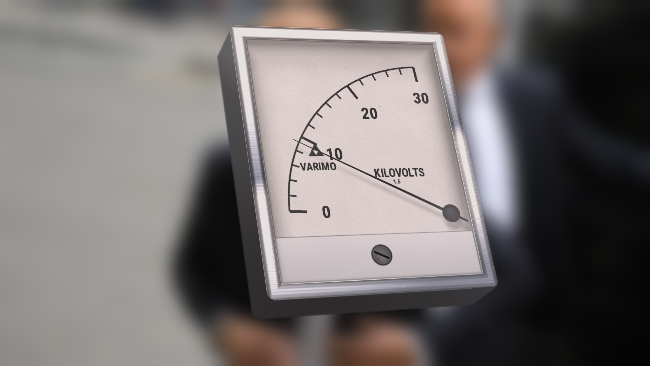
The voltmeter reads 9 kV
